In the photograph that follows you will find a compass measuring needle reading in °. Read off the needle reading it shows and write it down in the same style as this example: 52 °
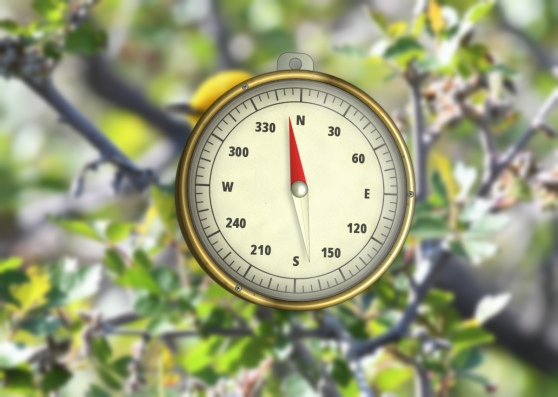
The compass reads 350 °
